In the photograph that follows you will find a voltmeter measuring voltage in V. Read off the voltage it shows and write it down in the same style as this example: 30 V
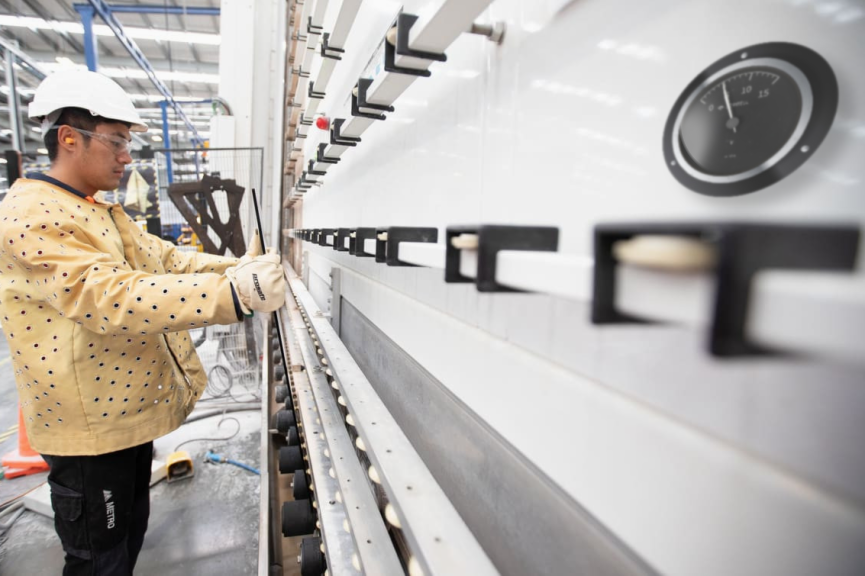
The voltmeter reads 5 V
